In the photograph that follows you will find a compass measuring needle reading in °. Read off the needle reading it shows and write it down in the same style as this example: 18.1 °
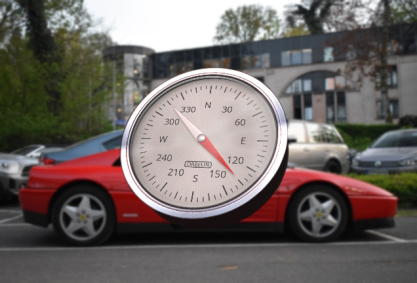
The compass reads 135 °
